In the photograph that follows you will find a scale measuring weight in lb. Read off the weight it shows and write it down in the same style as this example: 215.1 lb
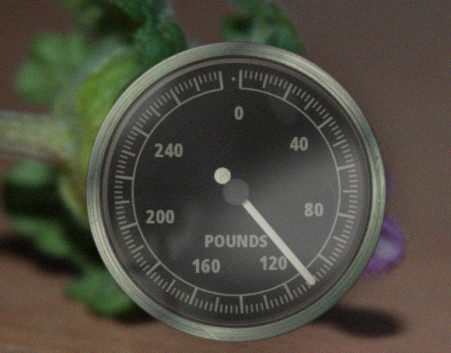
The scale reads 110 lb
